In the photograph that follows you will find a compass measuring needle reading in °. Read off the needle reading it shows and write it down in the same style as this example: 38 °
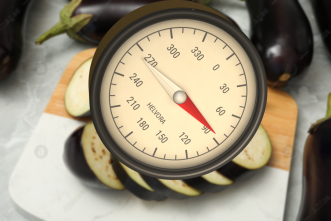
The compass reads 85 °
